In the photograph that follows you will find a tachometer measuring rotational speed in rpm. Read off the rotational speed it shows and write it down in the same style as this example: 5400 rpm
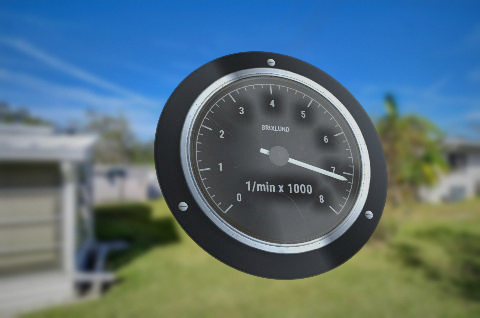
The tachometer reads 7200 rpm
